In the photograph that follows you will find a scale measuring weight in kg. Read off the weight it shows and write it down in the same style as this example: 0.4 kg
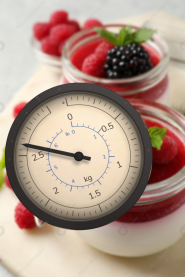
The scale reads 2.6 kg
